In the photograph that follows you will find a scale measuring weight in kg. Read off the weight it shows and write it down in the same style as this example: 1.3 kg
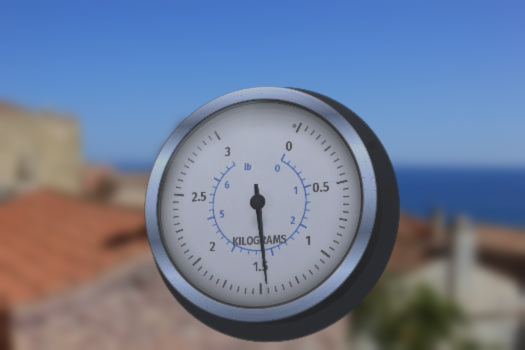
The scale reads 1.45 kg
